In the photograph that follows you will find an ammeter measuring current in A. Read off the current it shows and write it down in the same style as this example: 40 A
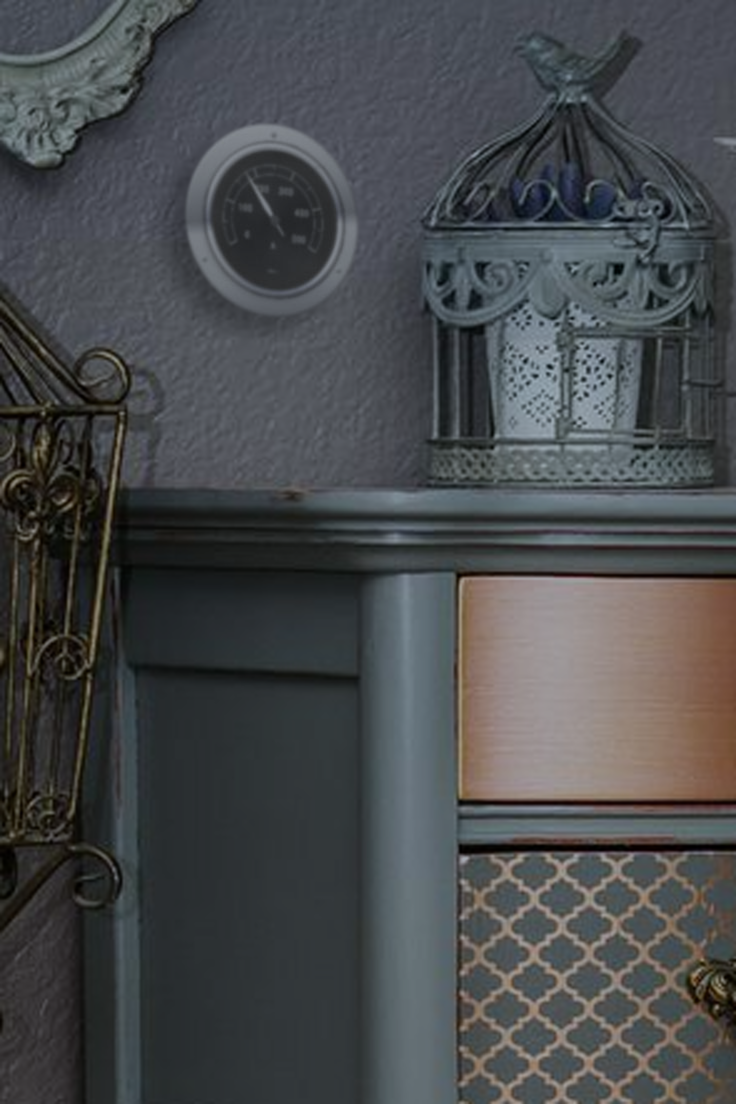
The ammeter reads 175 A
